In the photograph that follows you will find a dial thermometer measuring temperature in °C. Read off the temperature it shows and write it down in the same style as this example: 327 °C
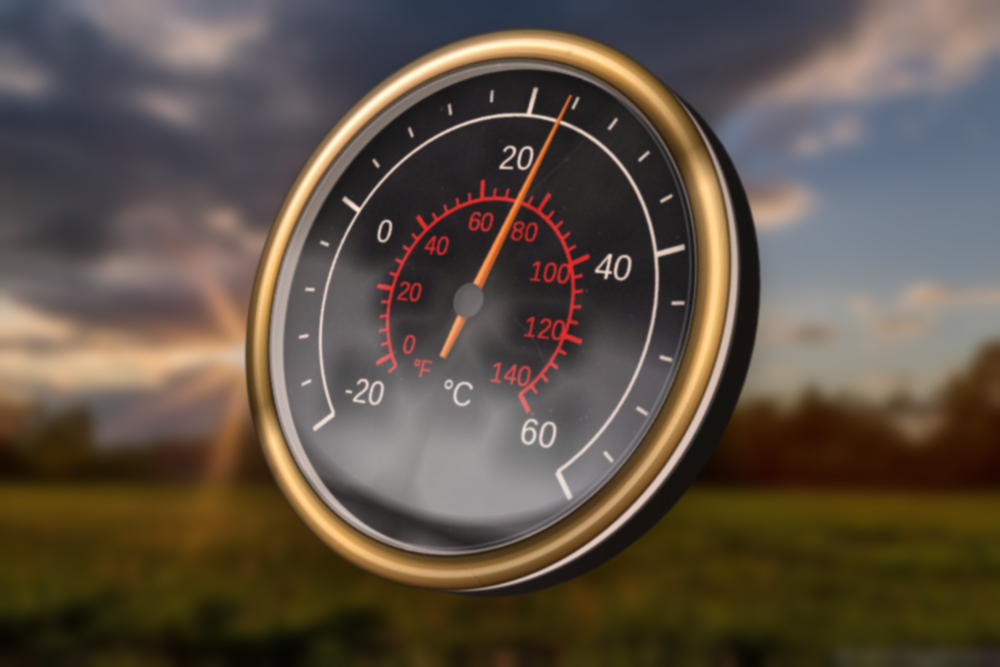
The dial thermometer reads 24 °C
